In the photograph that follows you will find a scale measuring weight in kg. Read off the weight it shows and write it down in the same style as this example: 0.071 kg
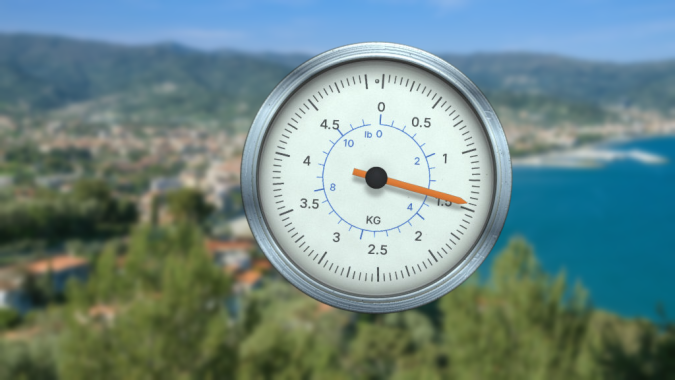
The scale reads 1.45 kg
